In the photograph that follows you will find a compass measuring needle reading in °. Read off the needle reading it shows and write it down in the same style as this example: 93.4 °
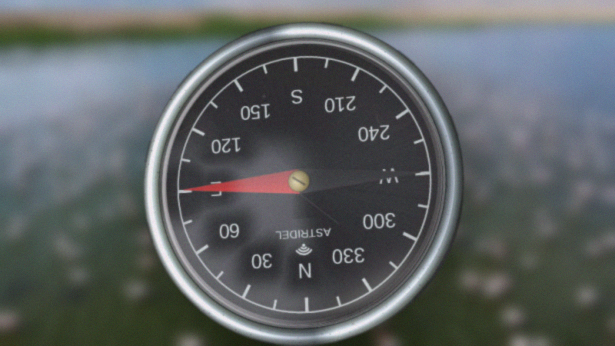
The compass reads 90 °
